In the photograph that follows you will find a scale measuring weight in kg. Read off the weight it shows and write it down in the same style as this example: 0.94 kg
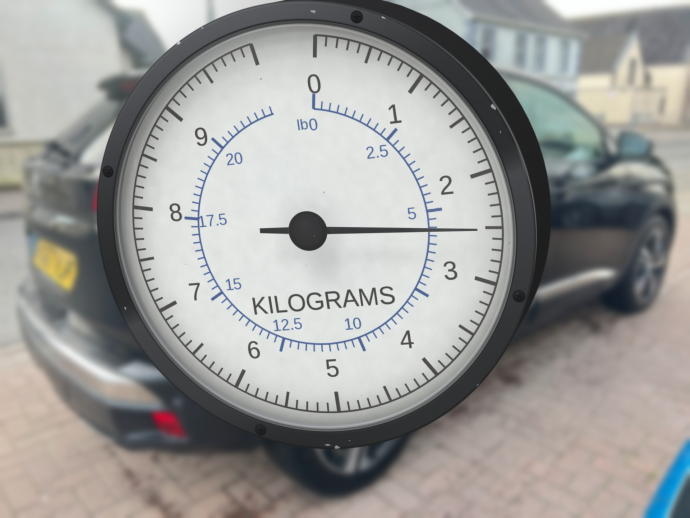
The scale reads 2.5 kg
